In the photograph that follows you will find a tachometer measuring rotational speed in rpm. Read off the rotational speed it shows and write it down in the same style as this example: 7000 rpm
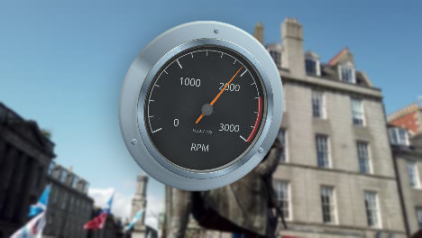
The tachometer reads 1900 rpm
